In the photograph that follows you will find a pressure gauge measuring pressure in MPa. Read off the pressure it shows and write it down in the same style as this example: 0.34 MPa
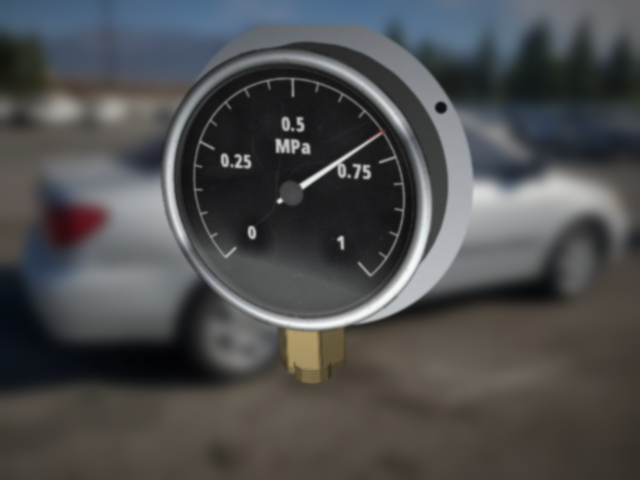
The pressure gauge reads 0.7 MPa
